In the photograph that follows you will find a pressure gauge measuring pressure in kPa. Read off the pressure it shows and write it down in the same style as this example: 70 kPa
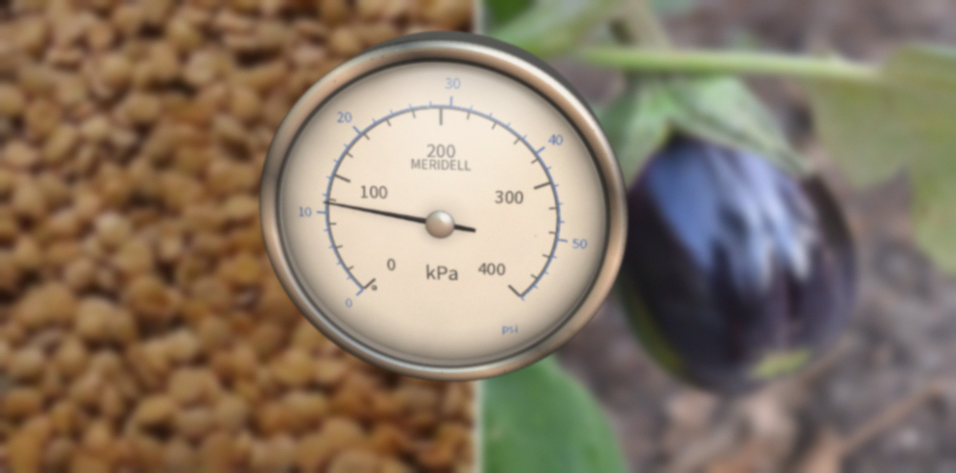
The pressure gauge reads 80 kPa
